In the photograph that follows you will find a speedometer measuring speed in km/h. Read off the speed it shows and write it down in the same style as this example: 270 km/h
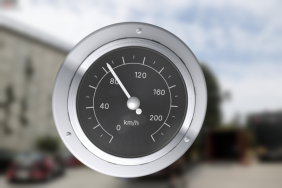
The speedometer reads 85 km/h
